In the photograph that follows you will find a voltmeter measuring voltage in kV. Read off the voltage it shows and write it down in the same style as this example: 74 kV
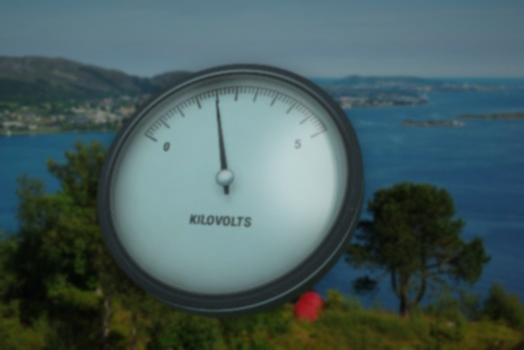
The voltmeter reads 2 kV
